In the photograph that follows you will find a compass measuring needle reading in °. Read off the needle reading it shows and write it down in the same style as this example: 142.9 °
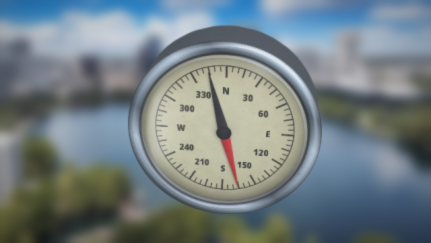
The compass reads 165 °
